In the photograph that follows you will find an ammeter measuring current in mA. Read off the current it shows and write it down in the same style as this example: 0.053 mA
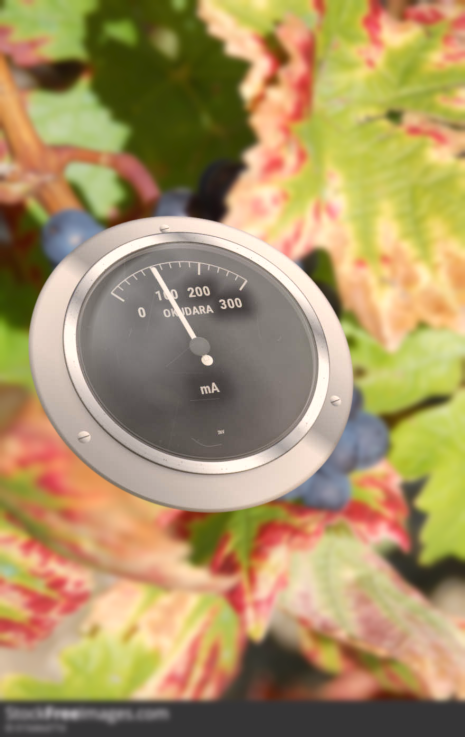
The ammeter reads 100 mA
